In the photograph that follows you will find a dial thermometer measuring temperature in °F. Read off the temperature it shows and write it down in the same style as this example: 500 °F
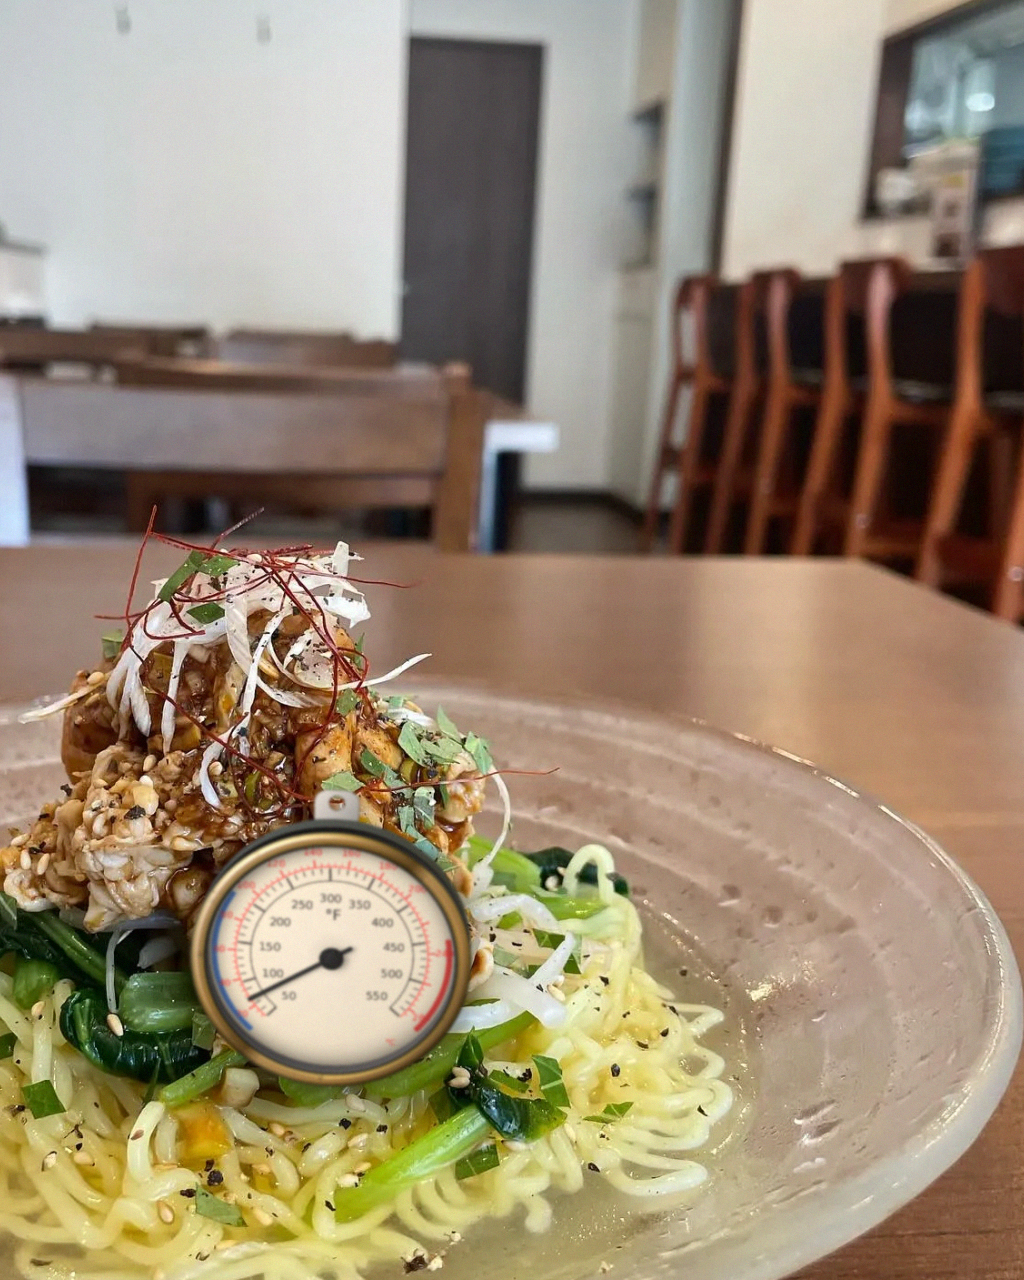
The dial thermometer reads 80 °F
